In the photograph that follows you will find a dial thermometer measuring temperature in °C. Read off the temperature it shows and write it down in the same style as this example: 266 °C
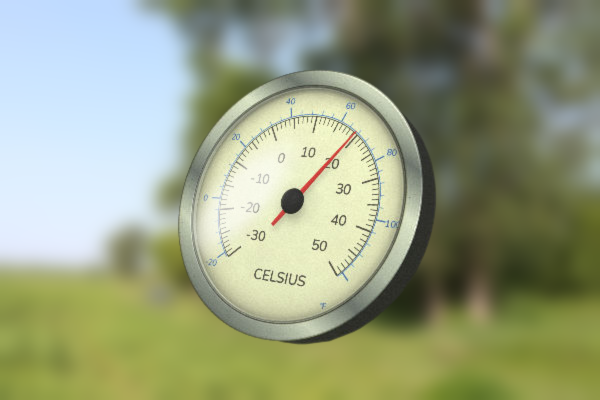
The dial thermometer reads 20 °C
